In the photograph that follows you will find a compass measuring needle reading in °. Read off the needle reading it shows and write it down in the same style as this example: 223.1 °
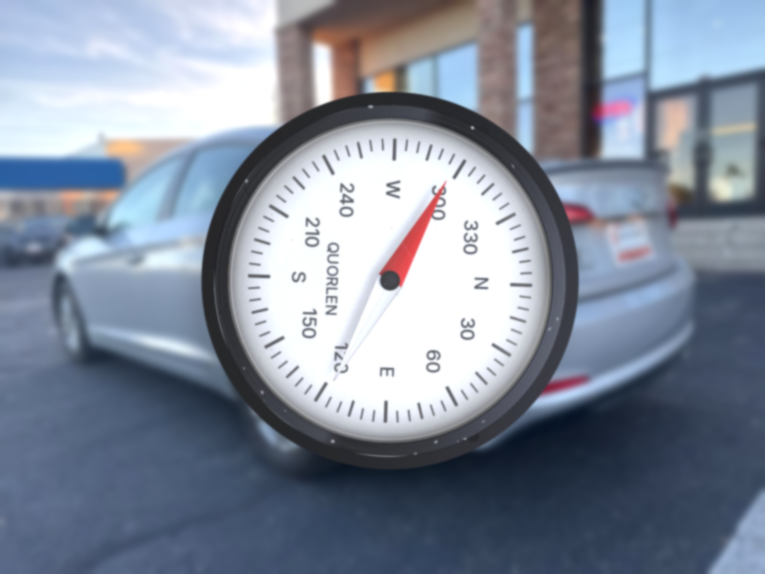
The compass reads 297.5 °
